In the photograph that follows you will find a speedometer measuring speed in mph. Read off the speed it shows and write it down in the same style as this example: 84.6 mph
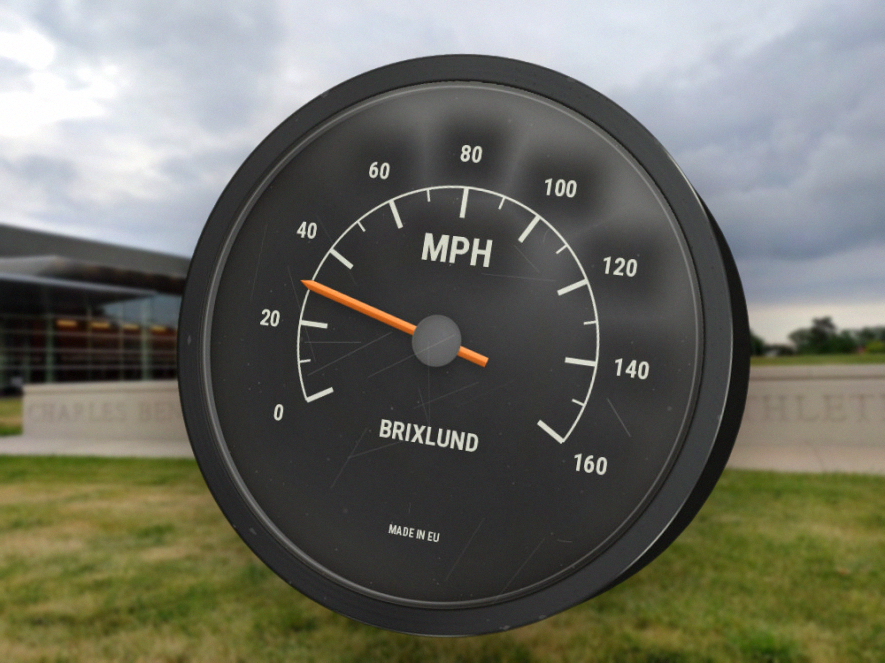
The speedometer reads 30 mph
